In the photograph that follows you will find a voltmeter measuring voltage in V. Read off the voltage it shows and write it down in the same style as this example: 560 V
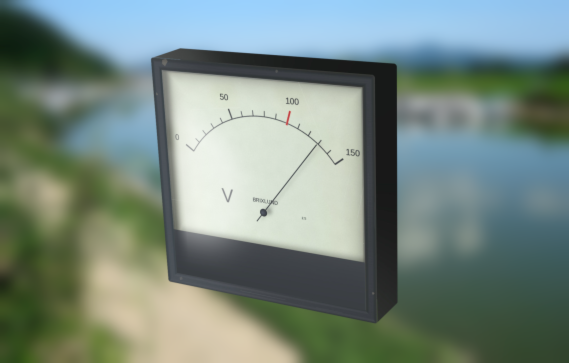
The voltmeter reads 130 V
